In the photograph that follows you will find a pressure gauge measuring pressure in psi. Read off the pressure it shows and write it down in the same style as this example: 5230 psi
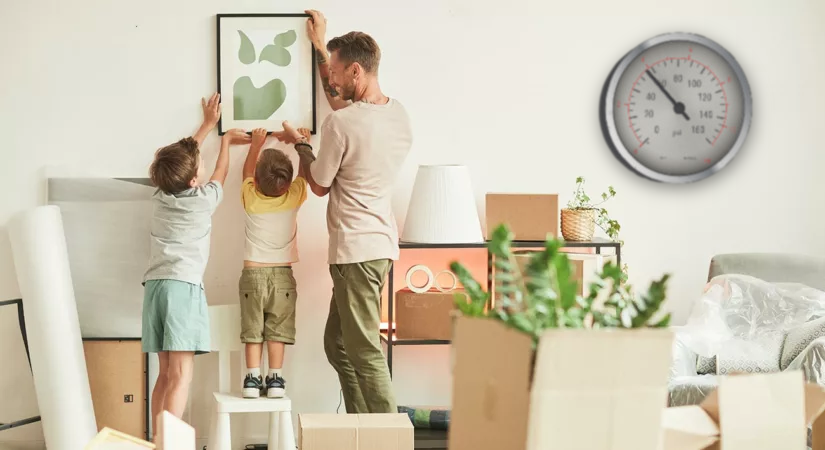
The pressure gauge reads 55 psi
